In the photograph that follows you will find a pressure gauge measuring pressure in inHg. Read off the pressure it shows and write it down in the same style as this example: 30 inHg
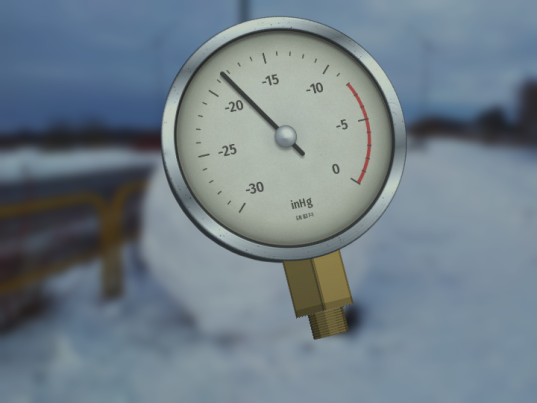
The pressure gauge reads -18.5 inHg
